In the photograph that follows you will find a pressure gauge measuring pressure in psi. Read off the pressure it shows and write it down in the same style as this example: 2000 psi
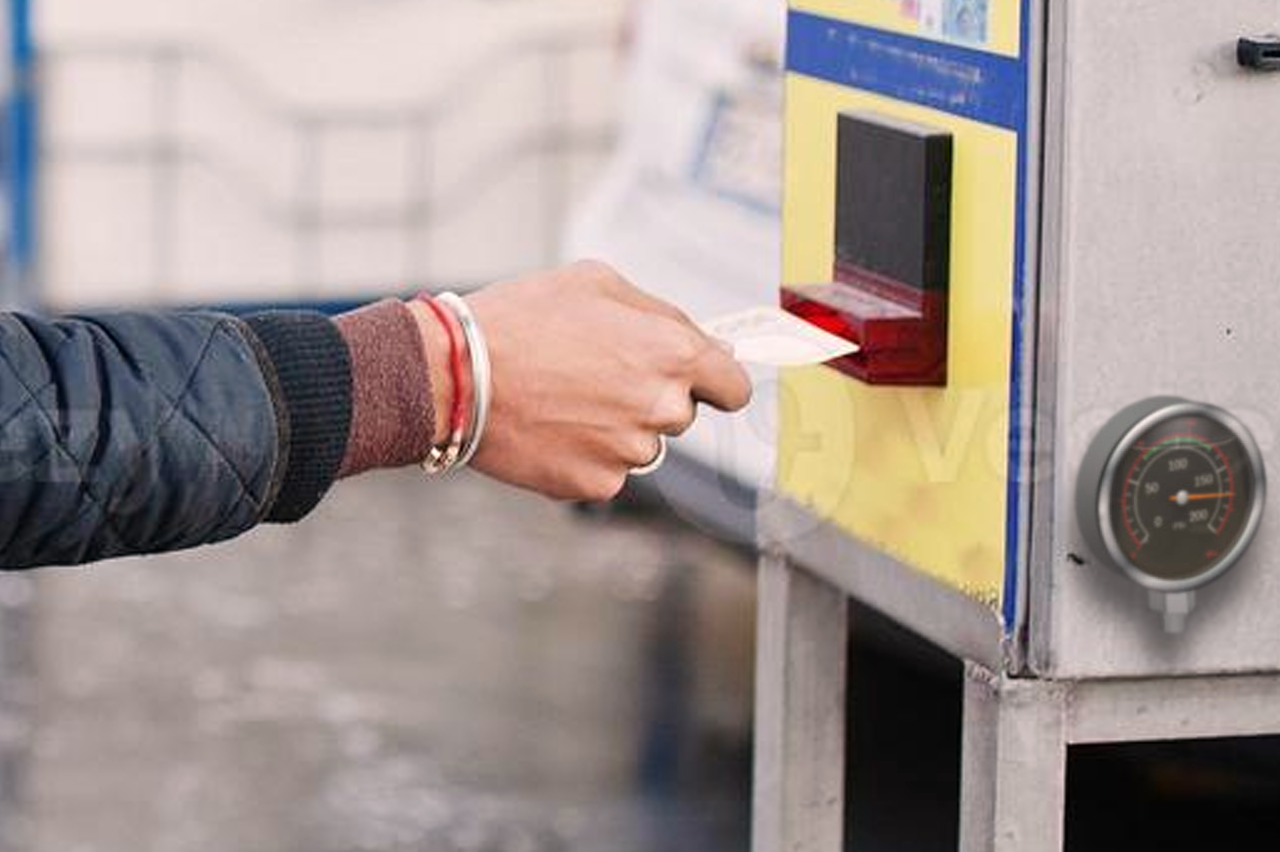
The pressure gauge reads 170 psi
